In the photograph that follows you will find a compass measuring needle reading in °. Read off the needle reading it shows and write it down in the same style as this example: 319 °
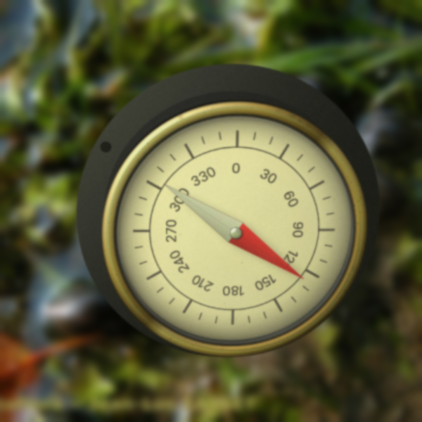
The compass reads 125 °
